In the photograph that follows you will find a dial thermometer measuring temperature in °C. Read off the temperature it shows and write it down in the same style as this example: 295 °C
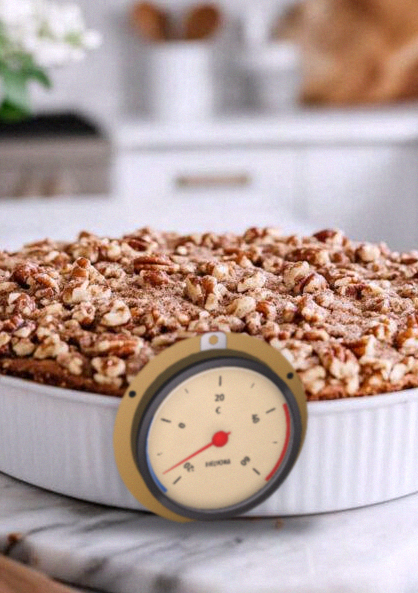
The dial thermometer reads -15 °C
